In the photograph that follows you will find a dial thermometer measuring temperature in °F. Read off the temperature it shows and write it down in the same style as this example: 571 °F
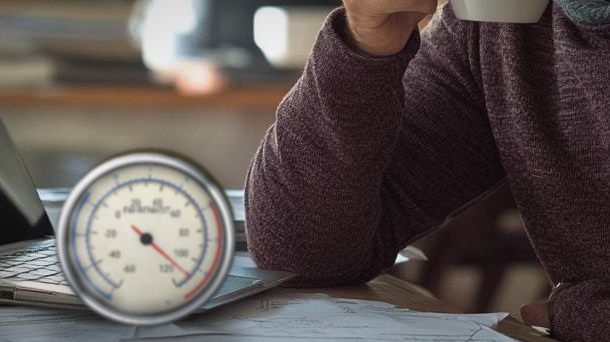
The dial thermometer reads 110 °F
